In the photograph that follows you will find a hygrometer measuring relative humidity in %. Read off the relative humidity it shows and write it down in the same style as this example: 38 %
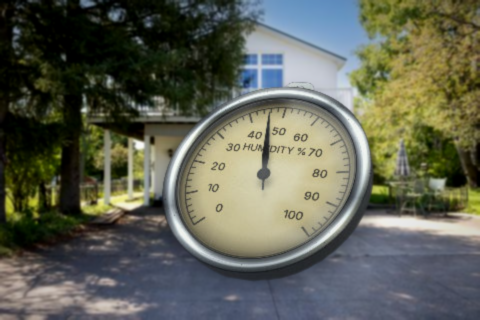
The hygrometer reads 46 %
